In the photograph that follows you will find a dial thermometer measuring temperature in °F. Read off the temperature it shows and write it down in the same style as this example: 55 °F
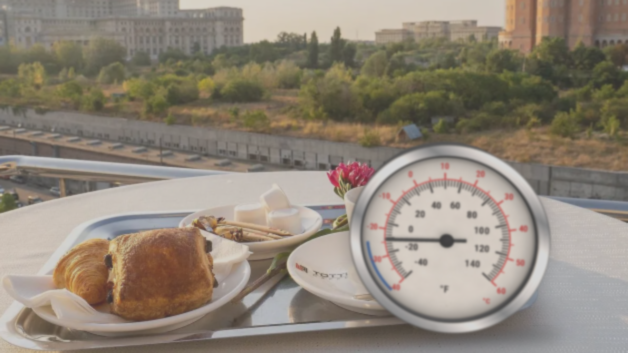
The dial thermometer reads -10 °F
